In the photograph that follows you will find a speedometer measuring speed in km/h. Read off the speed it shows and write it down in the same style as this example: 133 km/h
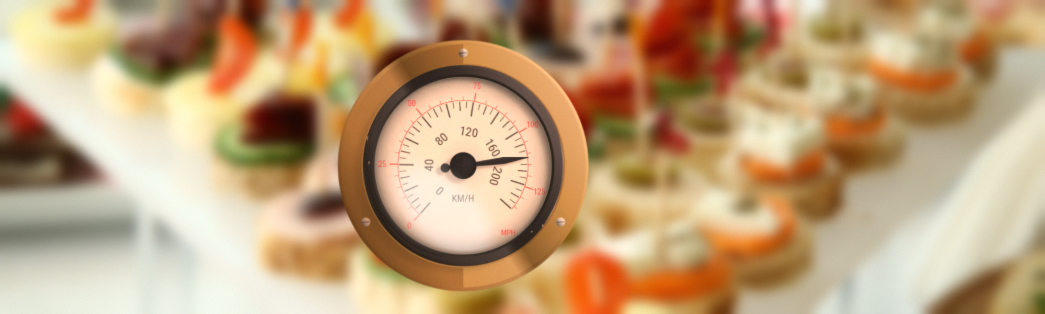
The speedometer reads 180 km/h
